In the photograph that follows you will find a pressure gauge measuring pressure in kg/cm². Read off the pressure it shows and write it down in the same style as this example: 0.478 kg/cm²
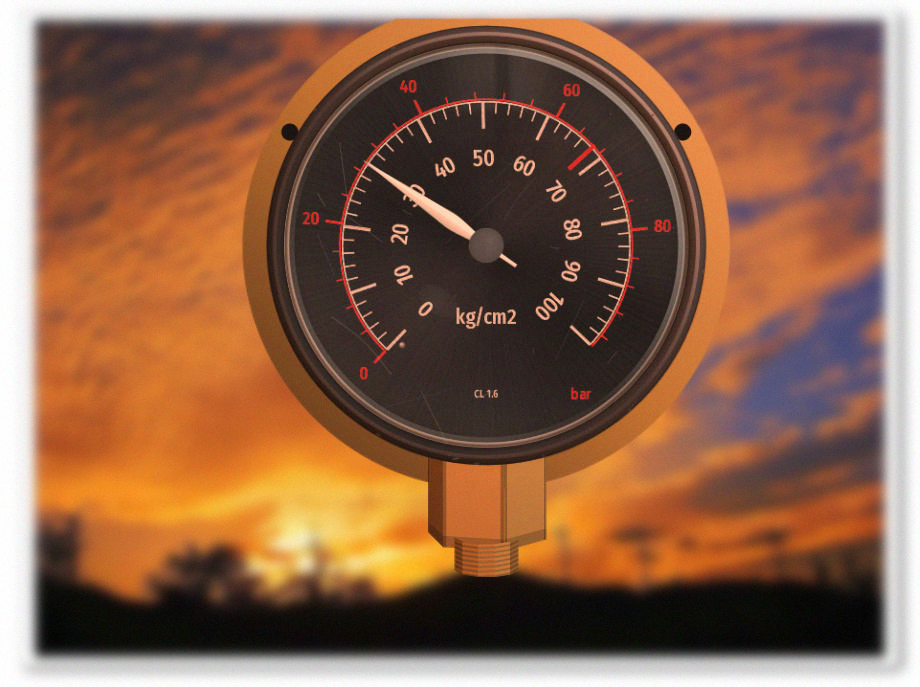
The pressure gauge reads 30 kg/cm²
